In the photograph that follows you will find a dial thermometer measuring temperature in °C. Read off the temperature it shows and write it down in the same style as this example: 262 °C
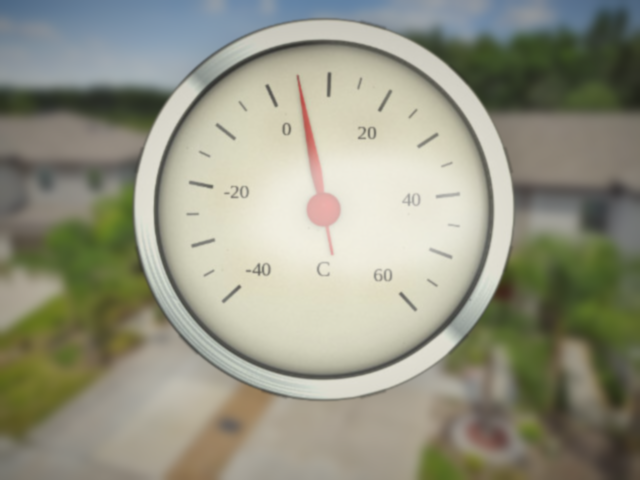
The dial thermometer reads 5 °C
